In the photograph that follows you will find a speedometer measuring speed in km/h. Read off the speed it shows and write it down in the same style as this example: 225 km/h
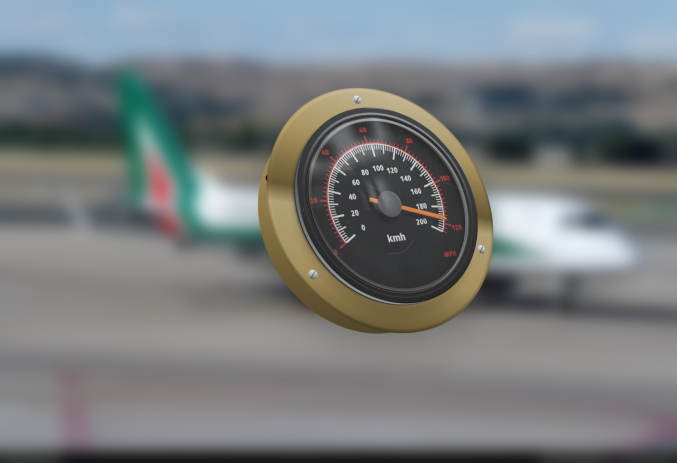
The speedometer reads 190 km/h
